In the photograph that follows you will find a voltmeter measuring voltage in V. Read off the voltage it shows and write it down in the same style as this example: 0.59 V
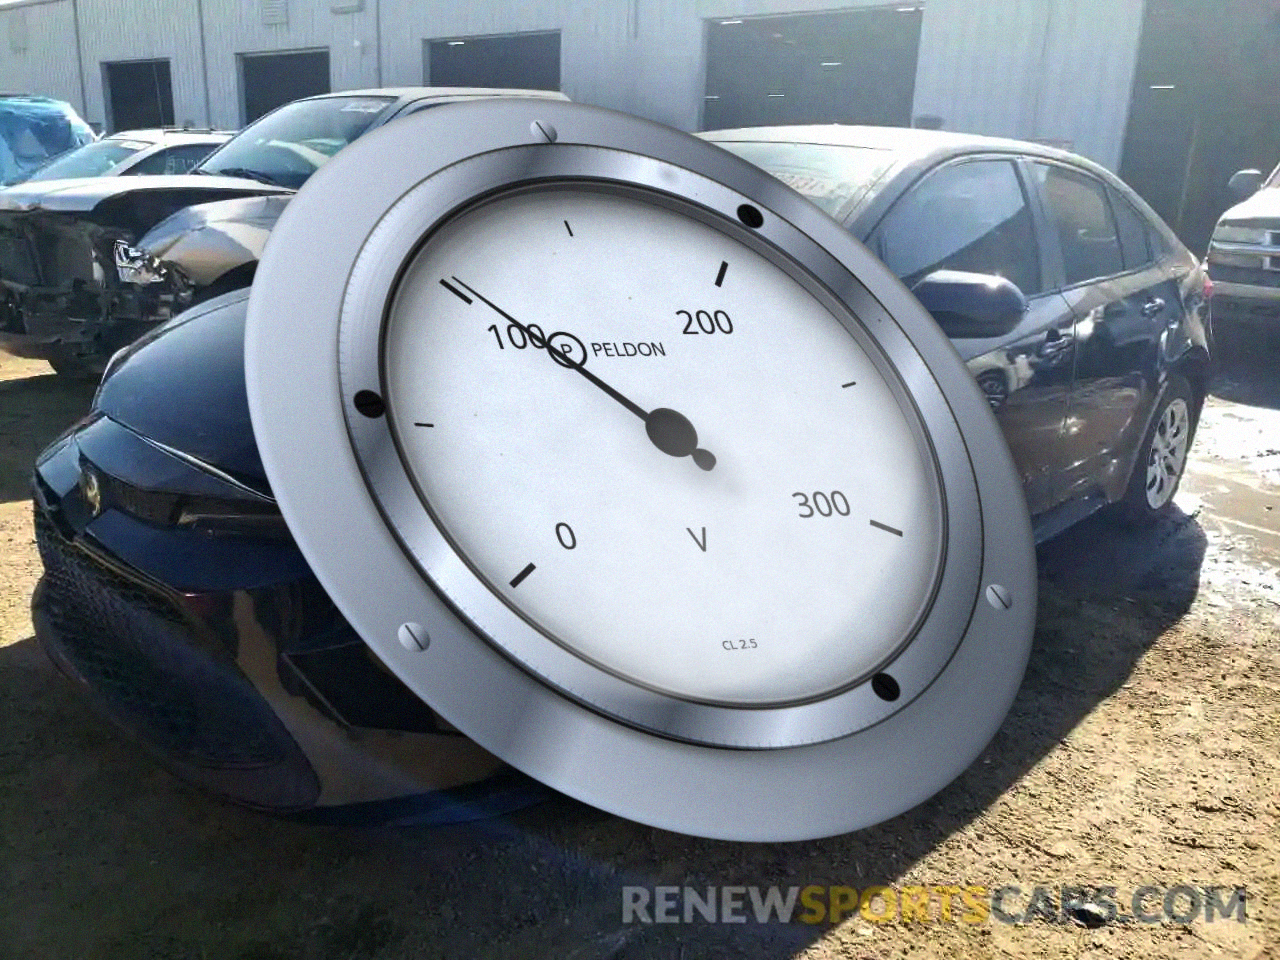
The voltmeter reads 100 V
